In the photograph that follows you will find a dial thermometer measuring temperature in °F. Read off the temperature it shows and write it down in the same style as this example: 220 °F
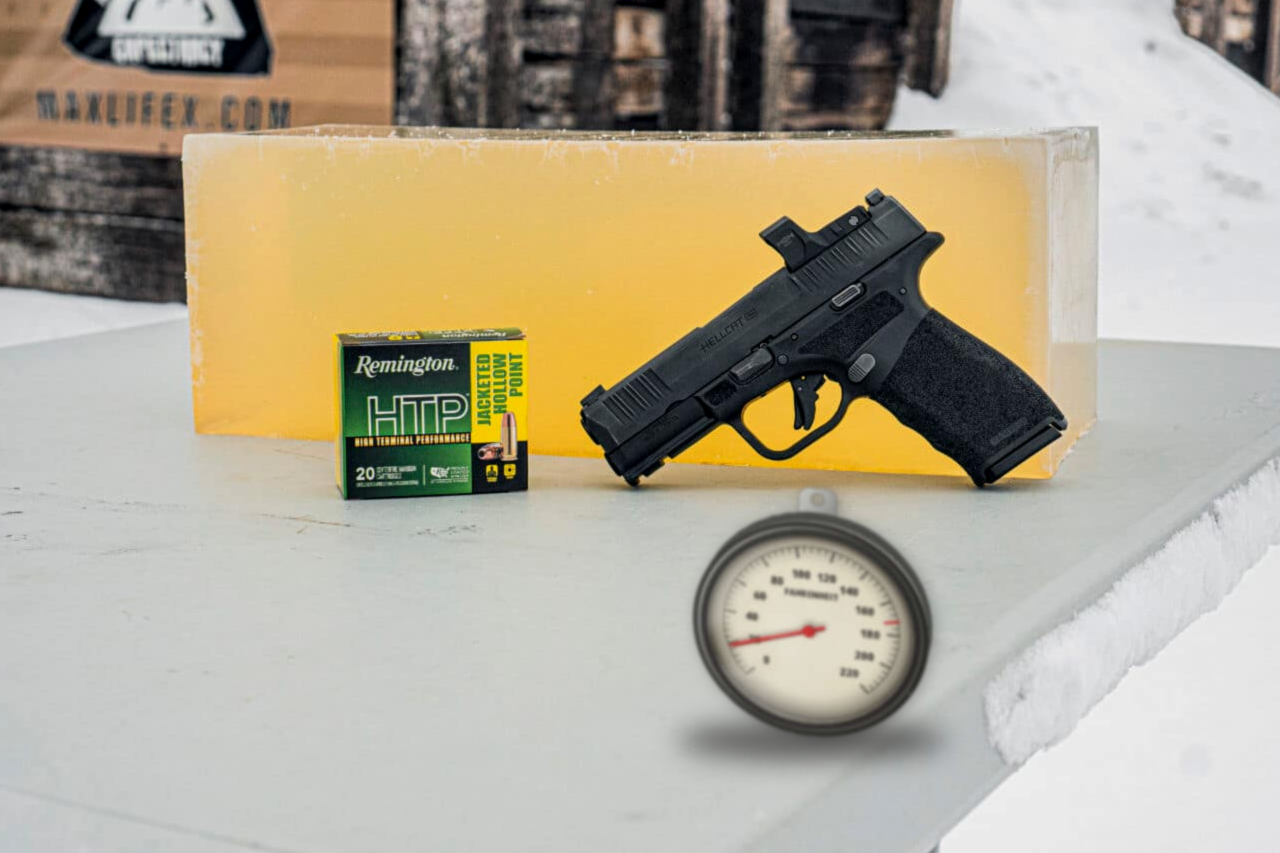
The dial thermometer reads 20 °F
